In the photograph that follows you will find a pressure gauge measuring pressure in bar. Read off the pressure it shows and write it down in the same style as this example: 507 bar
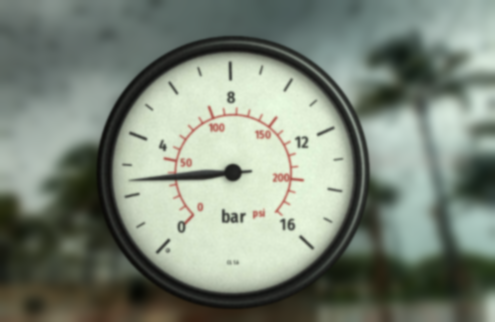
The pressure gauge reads 2.5 bar
